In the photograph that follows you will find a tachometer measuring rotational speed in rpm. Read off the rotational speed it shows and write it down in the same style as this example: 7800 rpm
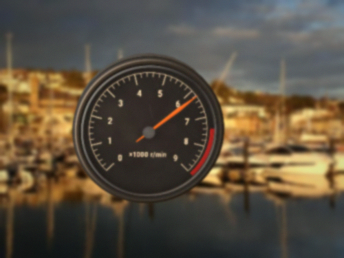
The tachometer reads 6200 rpm
